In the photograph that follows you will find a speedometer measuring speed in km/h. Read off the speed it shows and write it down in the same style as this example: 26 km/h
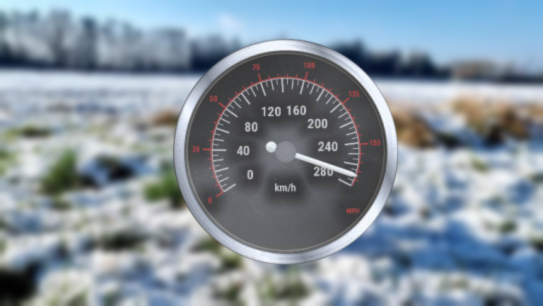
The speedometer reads 270 km/h
